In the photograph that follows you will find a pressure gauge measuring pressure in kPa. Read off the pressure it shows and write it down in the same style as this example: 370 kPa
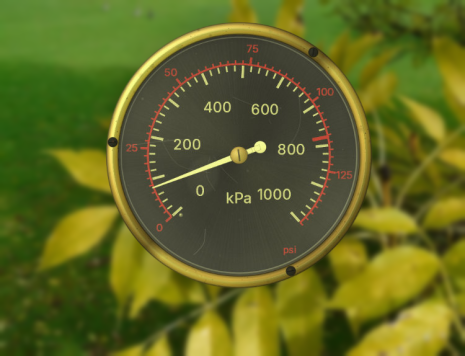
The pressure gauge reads 80 kPa
